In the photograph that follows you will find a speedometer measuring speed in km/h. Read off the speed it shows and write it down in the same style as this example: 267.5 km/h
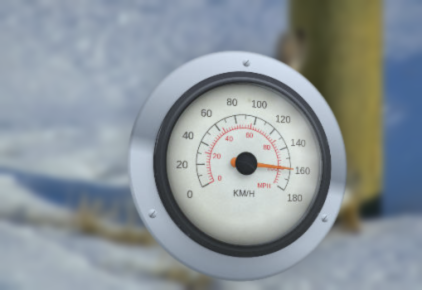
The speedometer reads 160 km/h
